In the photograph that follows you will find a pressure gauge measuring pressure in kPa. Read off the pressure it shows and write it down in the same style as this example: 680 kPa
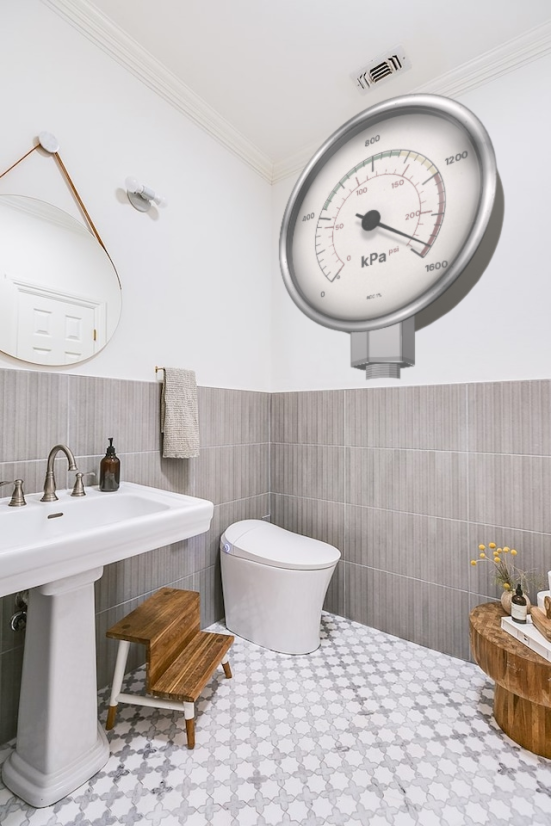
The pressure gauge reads 1550 kPa
